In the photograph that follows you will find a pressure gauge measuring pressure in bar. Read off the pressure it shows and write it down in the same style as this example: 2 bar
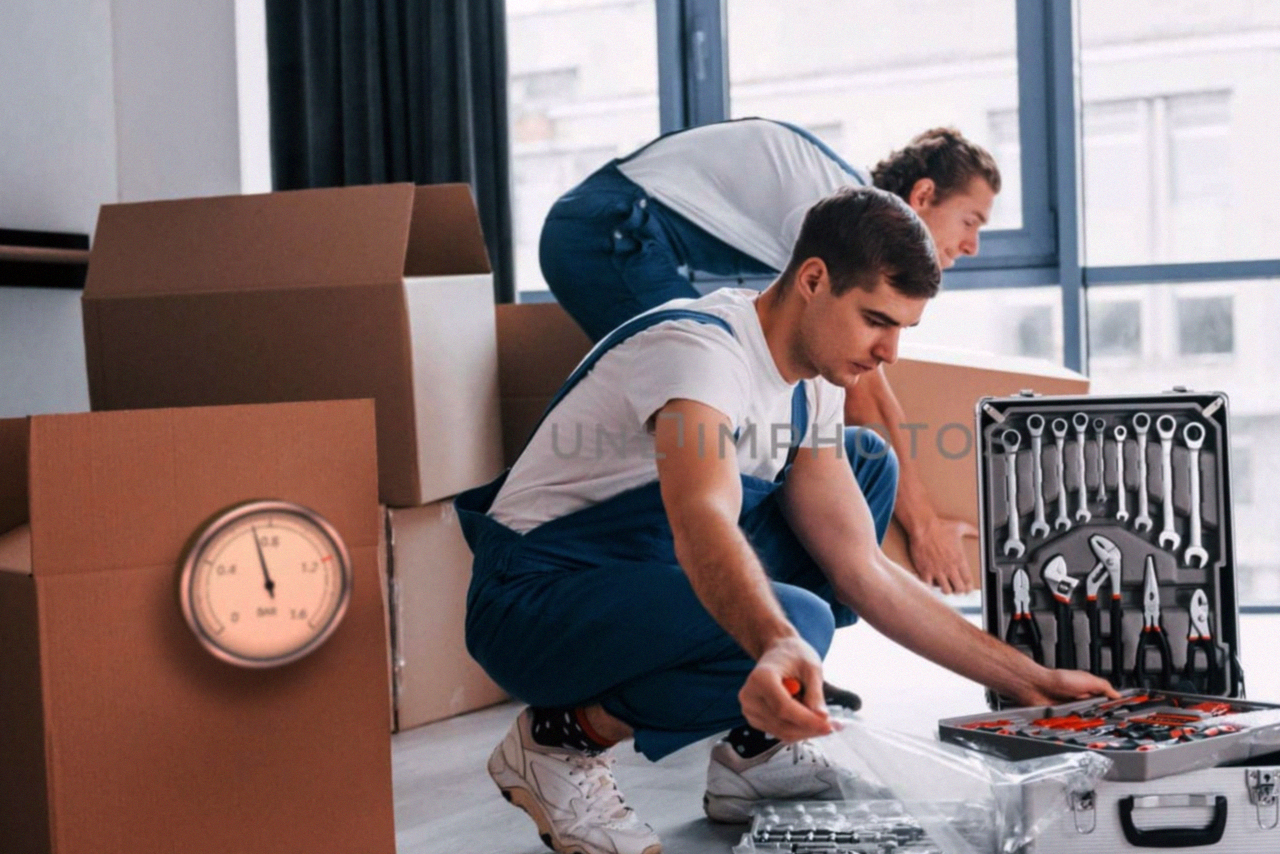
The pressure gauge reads 0.7 bar
